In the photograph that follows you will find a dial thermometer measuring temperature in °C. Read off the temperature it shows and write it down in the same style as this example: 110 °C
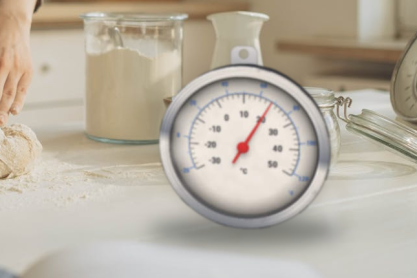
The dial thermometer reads 20 °C
